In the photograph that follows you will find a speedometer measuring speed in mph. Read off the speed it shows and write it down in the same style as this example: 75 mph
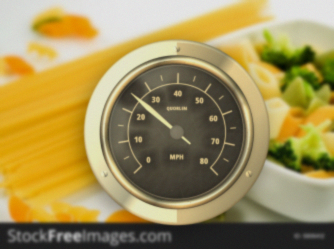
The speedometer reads 25 mph
